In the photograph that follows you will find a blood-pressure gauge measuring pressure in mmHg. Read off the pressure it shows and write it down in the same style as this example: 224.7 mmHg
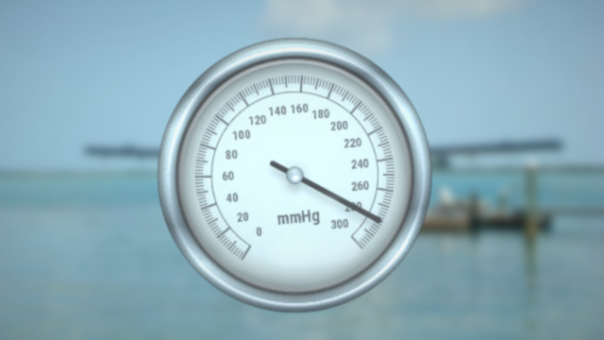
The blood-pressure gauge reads 280 mmHg
